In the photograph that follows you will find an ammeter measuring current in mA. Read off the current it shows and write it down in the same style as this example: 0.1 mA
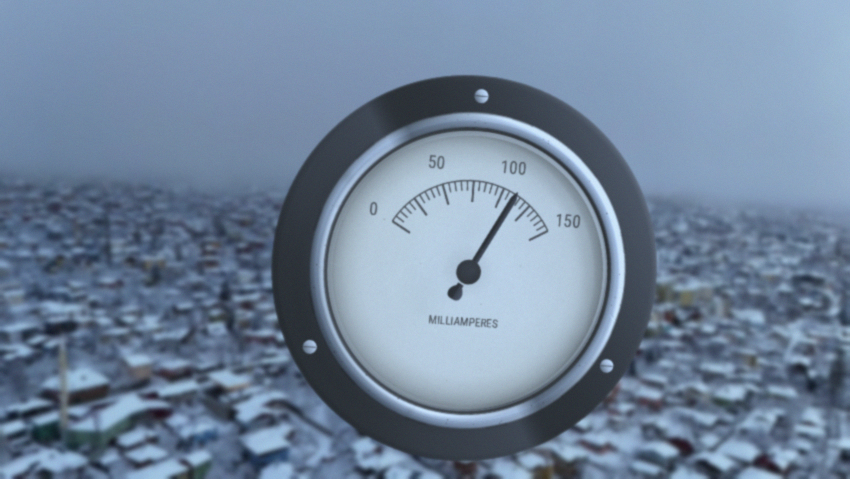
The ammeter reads 110 mA
